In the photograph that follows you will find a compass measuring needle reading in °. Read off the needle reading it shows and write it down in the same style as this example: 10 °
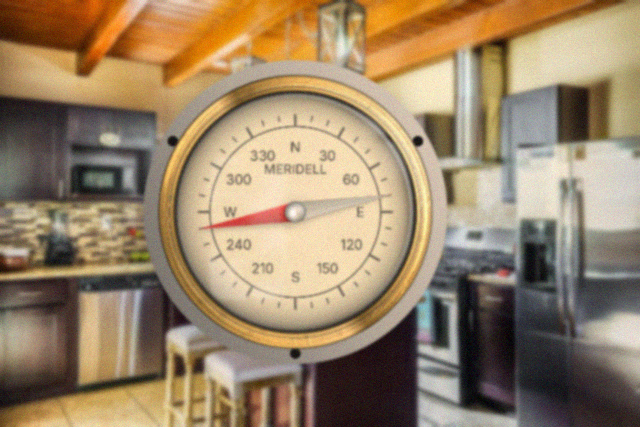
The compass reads 260 °
